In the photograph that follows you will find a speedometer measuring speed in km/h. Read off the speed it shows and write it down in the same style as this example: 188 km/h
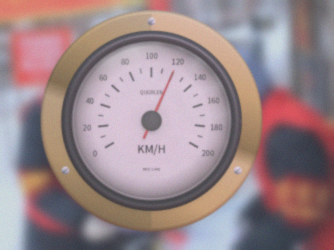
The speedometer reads 120 km/h
